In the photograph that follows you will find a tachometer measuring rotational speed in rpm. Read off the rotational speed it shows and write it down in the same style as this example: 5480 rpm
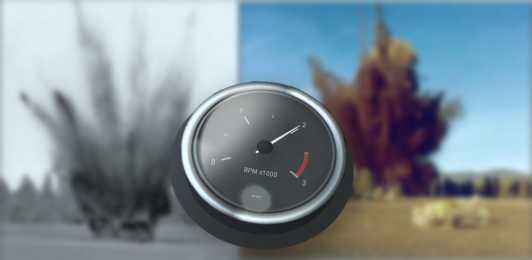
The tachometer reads 2000 rpm
